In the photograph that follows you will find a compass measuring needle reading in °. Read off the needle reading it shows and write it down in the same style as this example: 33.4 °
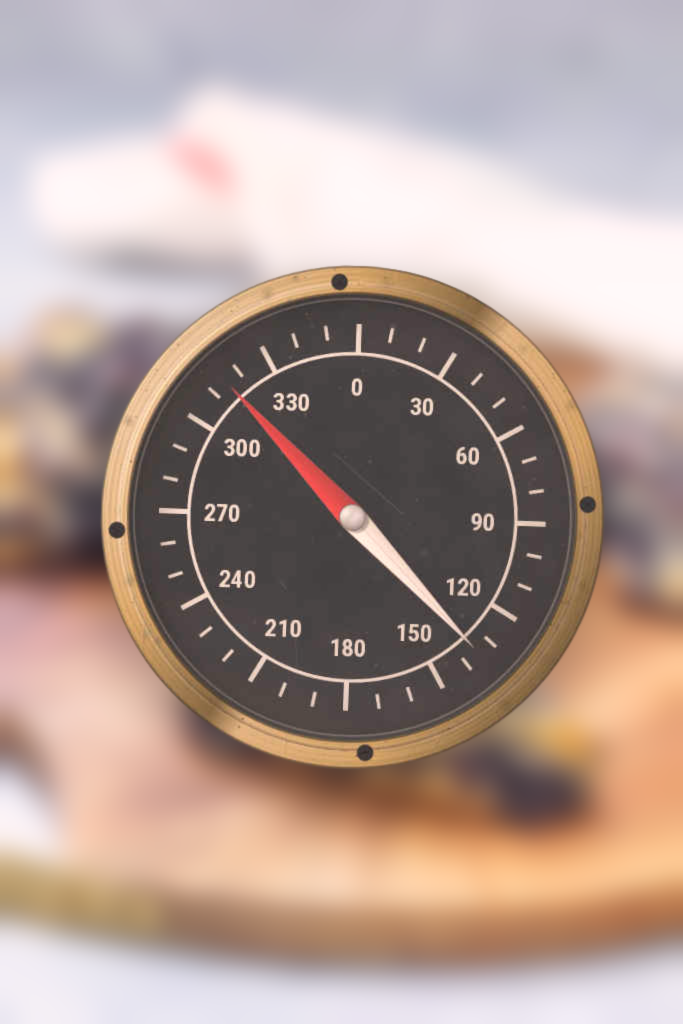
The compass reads 315 °
